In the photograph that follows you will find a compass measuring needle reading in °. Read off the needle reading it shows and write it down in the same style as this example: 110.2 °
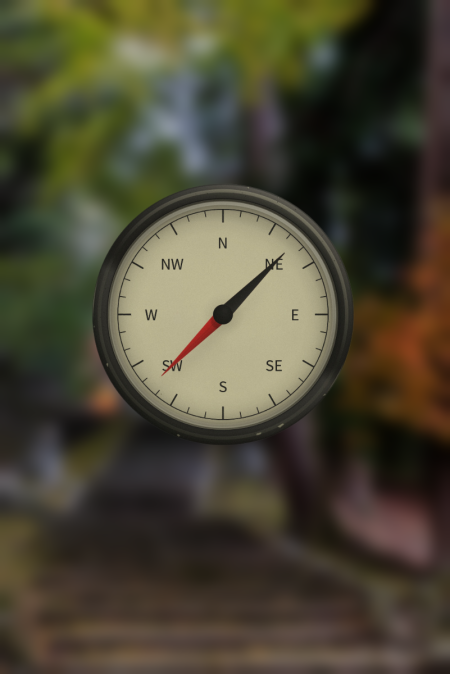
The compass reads 225 °
